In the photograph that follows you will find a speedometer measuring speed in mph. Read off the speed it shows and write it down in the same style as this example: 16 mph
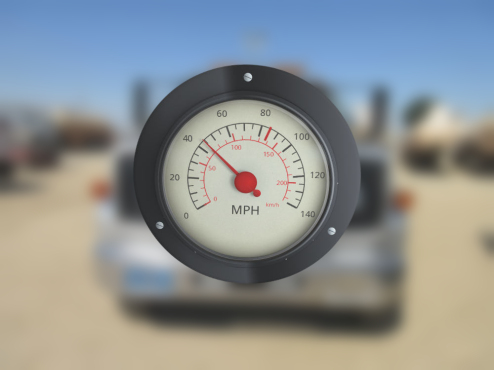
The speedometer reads 45 mph
